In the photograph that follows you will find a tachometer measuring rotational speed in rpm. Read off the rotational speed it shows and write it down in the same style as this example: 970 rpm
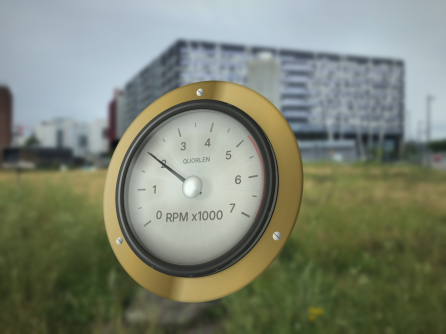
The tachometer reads 2000 rpm
